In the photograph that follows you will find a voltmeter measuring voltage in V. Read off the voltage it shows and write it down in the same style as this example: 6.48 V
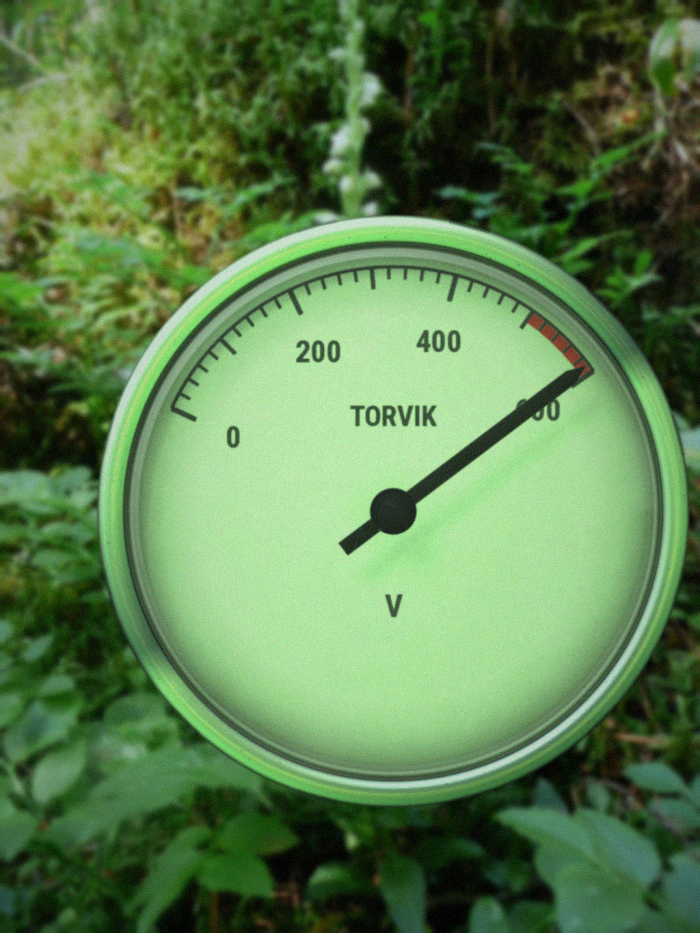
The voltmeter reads 590 V
